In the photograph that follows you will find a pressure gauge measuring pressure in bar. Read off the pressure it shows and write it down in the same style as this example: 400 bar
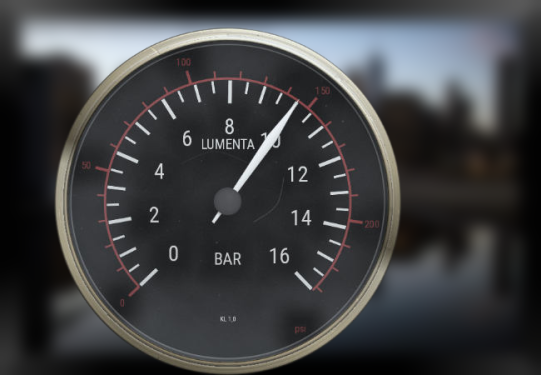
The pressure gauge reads 10 bar
